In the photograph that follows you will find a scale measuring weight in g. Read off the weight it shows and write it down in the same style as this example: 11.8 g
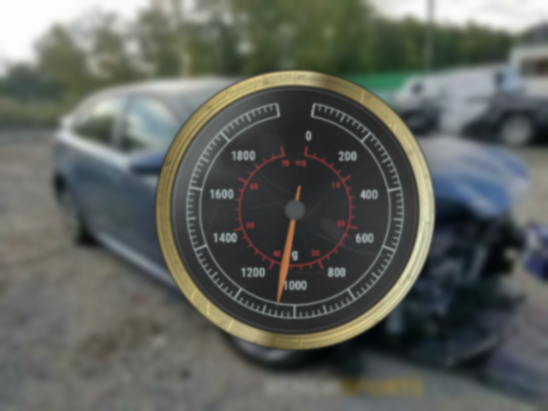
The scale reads 1060 g
